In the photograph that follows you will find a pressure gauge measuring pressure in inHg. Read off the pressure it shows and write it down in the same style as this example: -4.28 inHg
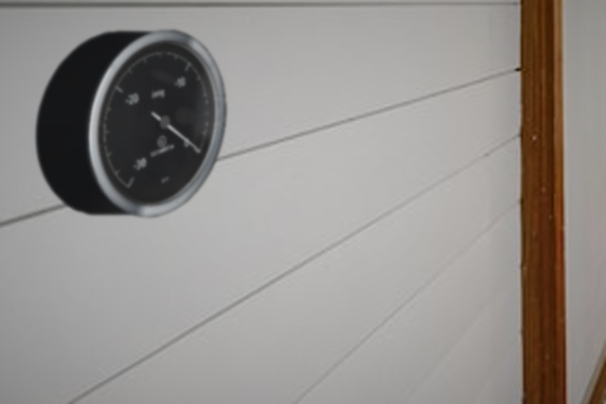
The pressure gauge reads 0 inHg
